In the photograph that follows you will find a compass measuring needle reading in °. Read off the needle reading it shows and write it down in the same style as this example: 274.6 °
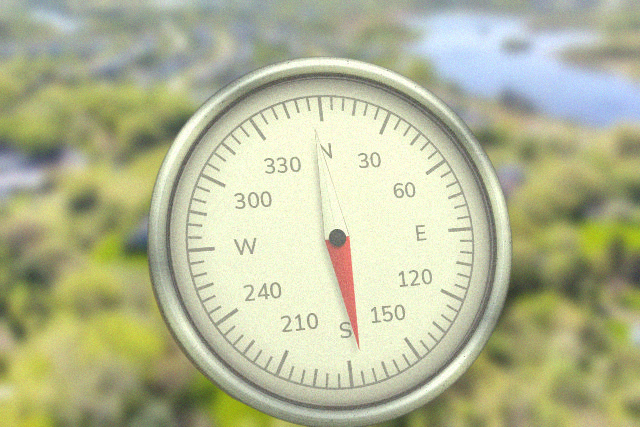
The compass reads 175 °
